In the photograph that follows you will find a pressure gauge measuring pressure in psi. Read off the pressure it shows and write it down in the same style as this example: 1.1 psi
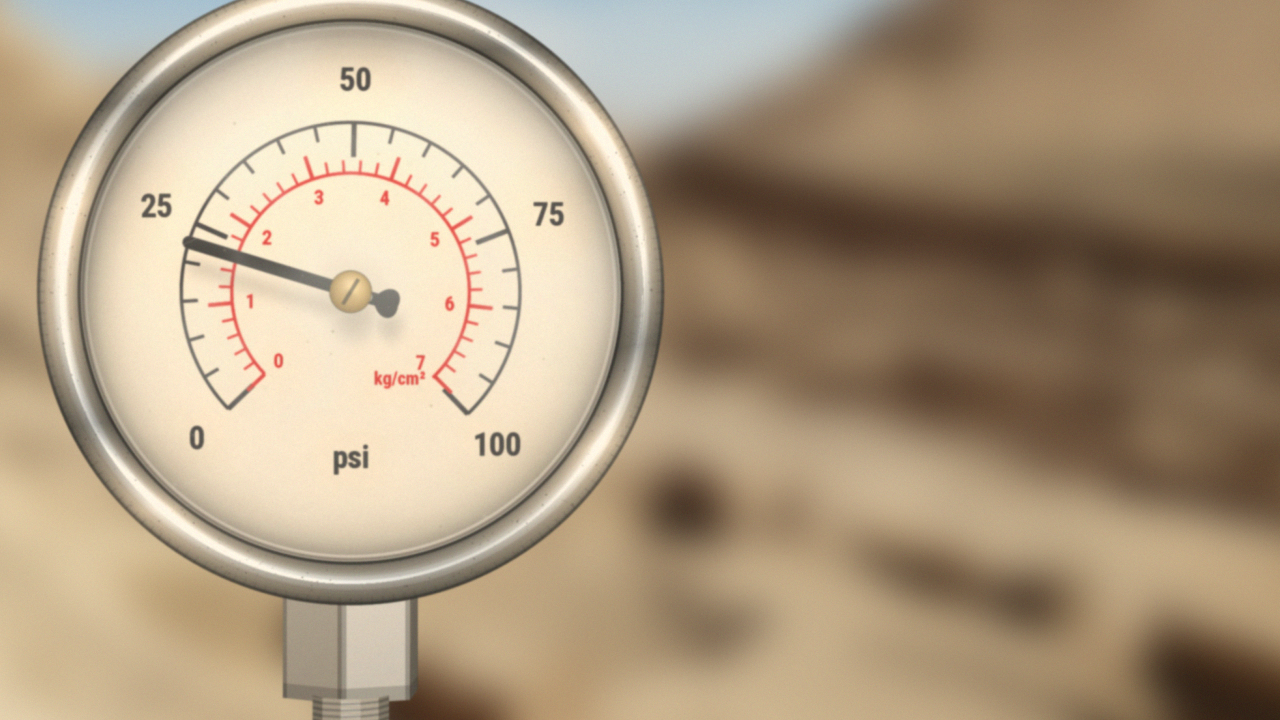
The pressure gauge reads 22.5 psi
